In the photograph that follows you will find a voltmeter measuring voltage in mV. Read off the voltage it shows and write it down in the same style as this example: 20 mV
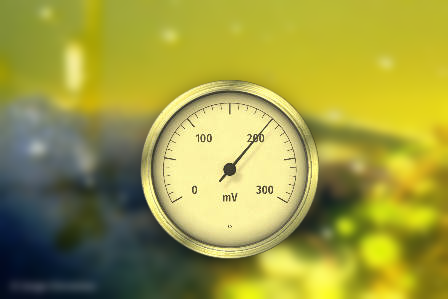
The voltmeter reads 200 mV
